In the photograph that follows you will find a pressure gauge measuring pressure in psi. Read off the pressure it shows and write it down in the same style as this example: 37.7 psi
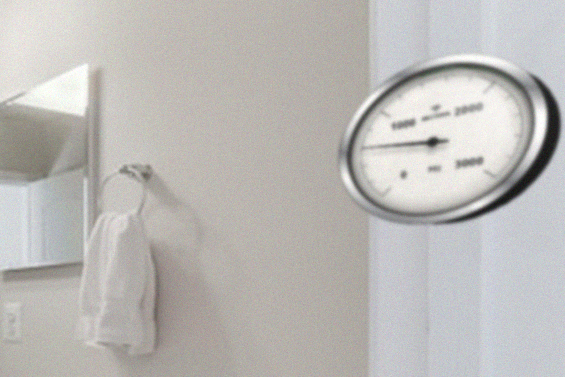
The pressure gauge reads 600 psi
